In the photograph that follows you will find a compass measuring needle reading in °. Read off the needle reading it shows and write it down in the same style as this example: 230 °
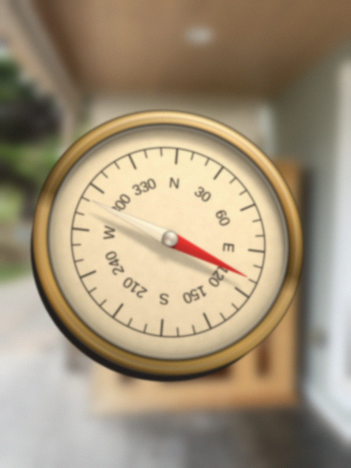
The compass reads 110 °
